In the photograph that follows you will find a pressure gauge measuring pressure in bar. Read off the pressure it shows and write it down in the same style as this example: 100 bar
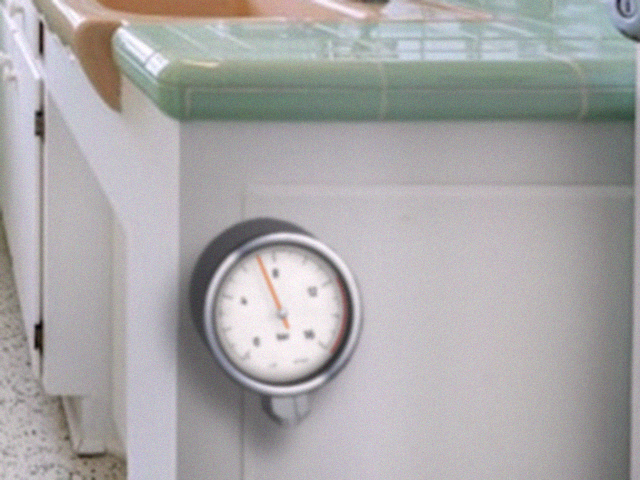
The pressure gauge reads 7 bar
